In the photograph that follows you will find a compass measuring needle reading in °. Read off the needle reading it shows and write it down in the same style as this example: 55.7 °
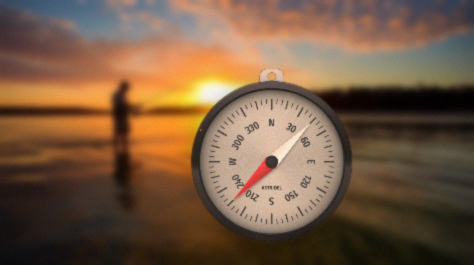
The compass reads 225 °
